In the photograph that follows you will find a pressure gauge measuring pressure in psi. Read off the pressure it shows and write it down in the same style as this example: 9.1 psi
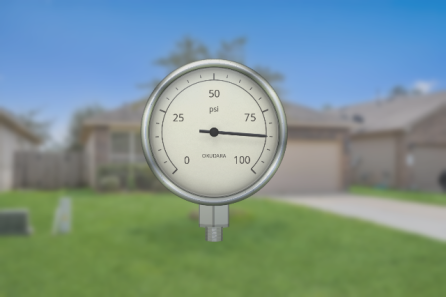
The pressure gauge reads 85 psi
